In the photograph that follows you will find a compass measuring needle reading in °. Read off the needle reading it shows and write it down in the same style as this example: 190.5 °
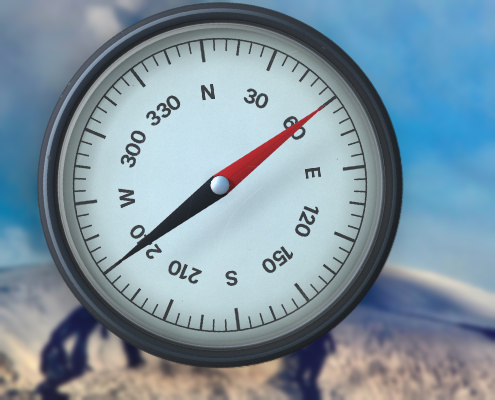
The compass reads 60 °
